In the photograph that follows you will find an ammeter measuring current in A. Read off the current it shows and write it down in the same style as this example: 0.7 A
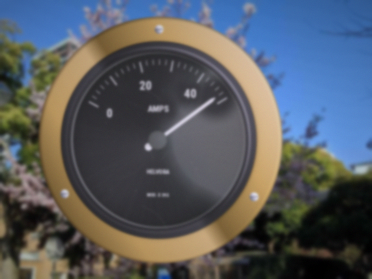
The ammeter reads 48 A
